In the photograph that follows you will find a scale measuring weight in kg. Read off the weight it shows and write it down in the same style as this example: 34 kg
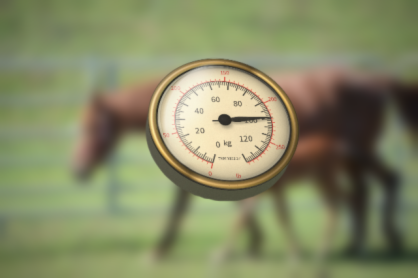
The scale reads 100 kg
